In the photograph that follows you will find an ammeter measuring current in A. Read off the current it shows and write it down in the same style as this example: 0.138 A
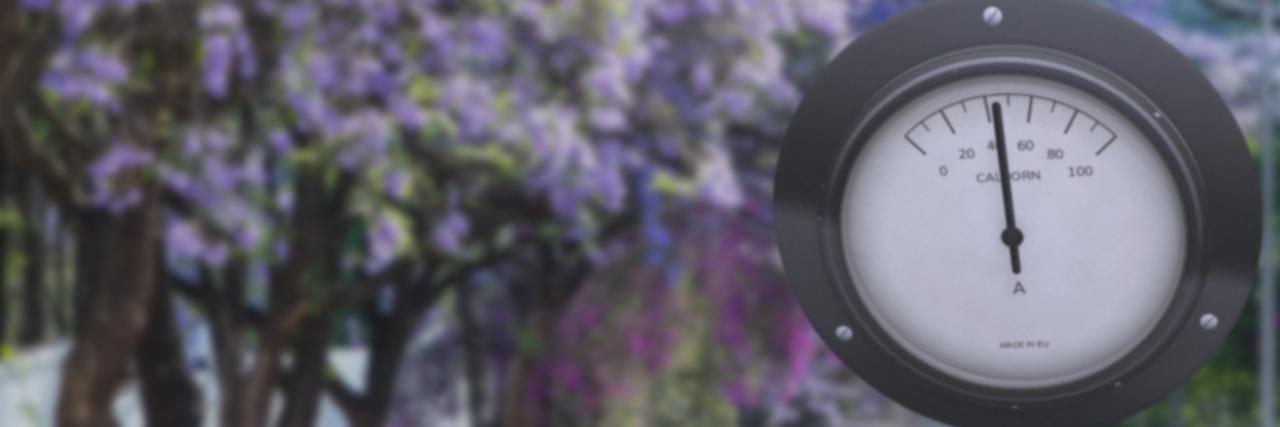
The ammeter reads 45 A
